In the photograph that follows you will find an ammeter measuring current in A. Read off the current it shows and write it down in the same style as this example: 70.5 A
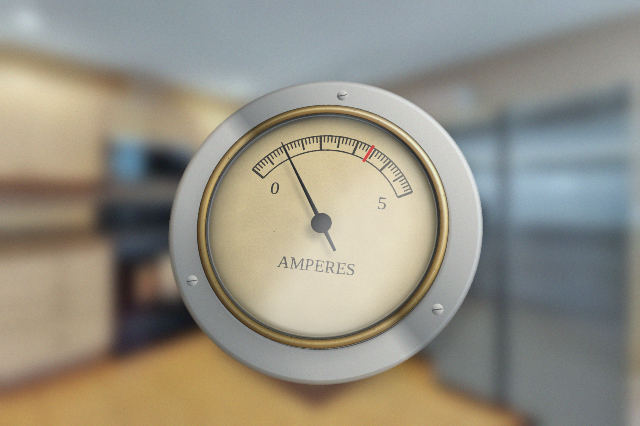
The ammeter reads 1 A
